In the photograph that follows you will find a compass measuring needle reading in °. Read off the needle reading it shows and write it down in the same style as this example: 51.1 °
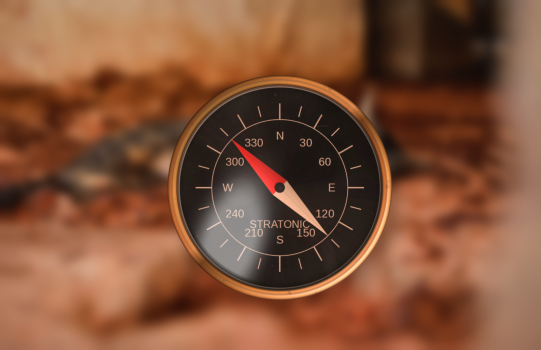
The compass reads 315 °
